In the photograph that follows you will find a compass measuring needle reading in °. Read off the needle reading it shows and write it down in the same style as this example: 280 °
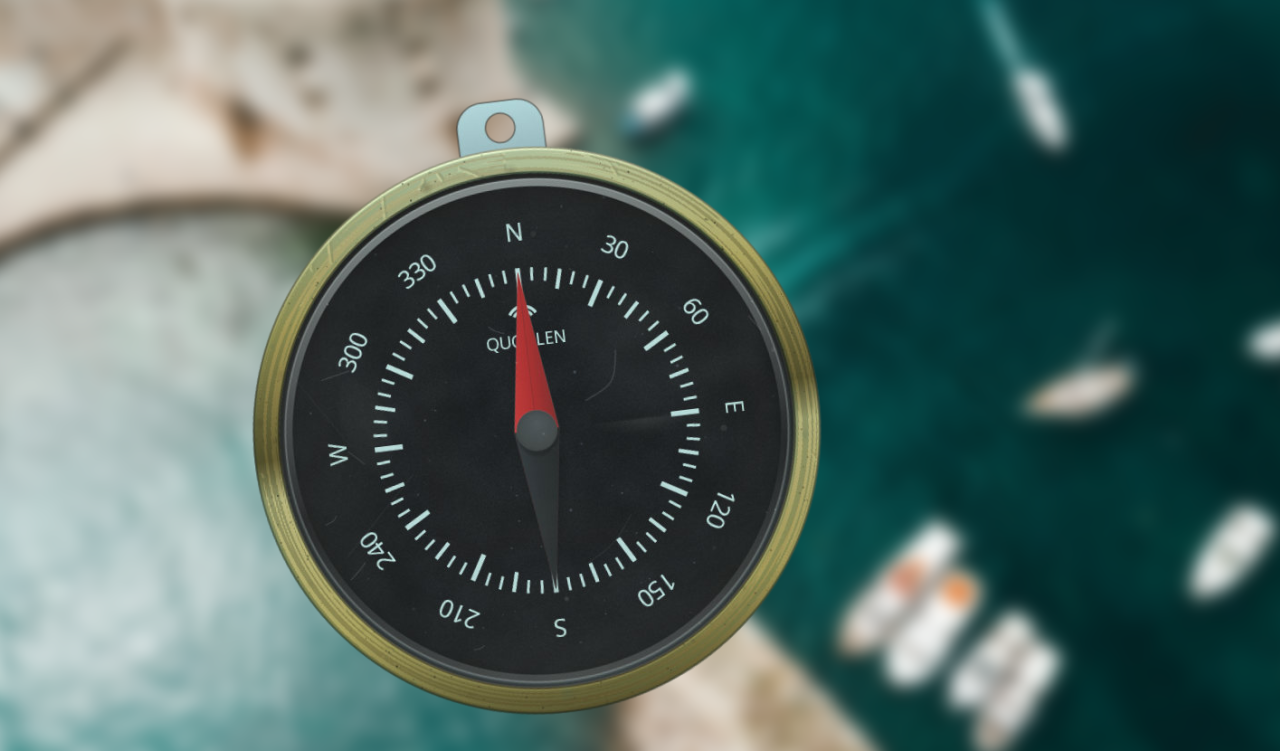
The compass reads 0 °
